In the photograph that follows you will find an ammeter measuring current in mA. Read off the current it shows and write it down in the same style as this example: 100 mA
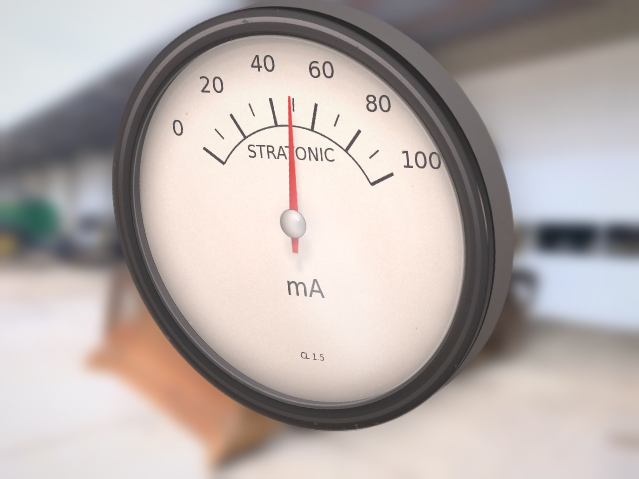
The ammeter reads 50 mA
